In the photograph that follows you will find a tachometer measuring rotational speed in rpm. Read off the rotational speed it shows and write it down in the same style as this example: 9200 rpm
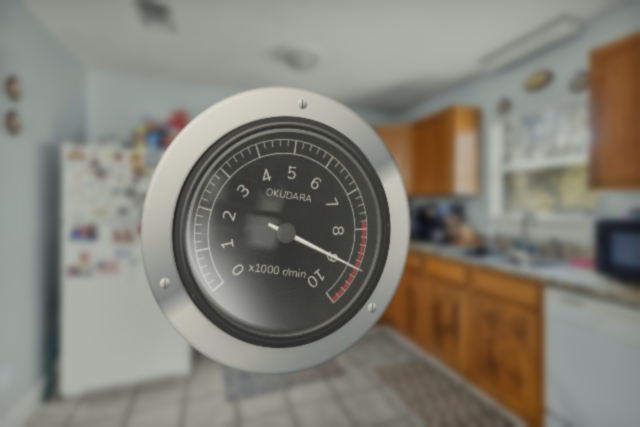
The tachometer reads 9000 rpm
